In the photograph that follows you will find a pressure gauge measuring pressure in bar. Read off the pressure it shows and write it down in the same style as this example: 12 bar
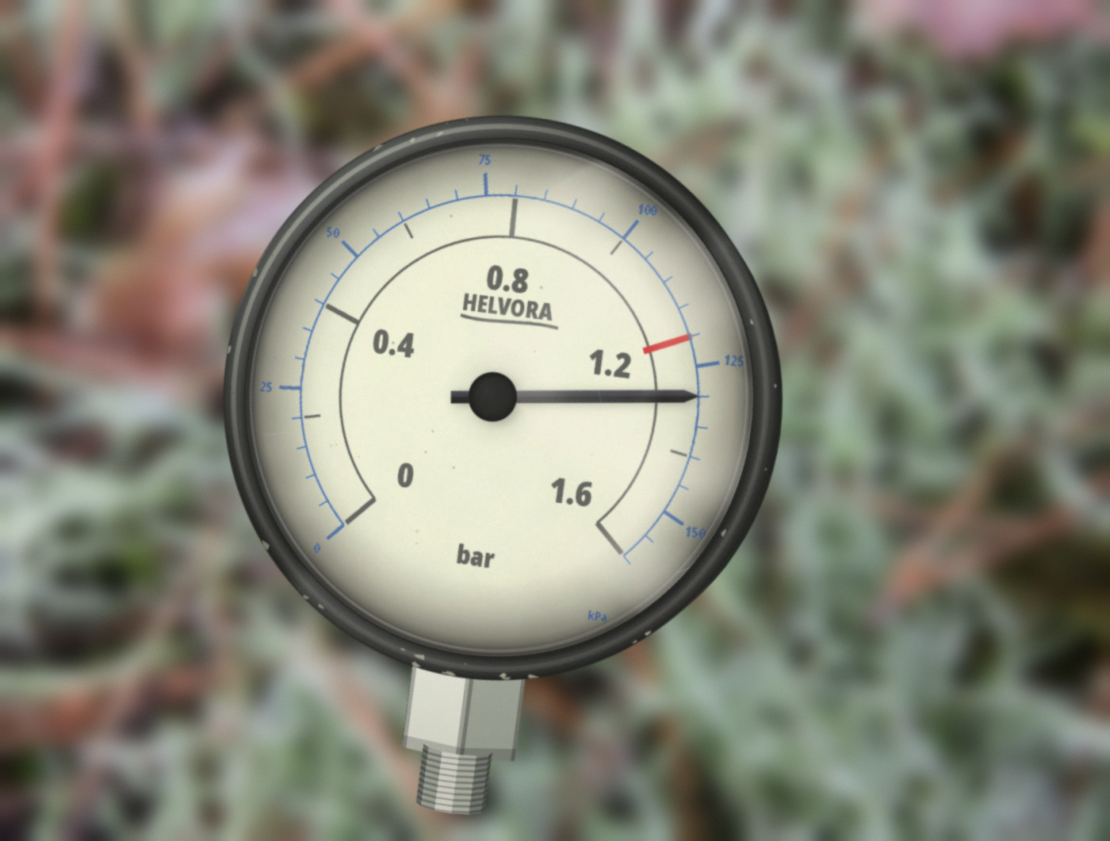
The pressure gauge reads 1.3 bar
